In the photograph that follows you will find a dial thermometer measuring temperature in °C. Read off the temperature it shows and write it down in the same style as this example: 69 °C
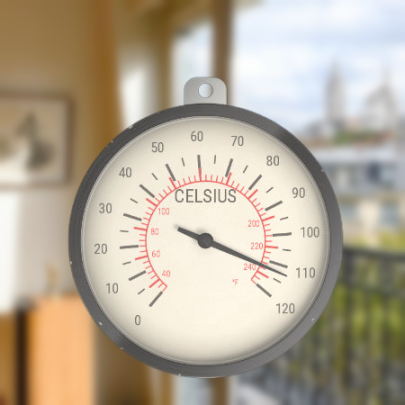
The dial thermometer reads 112.5 °C
